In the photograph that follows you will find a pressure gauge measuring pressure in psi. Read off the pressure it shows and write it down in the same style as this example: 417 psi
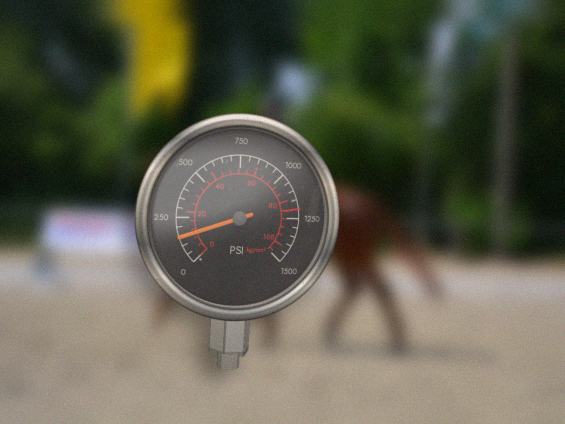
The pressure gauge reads 150 psi
